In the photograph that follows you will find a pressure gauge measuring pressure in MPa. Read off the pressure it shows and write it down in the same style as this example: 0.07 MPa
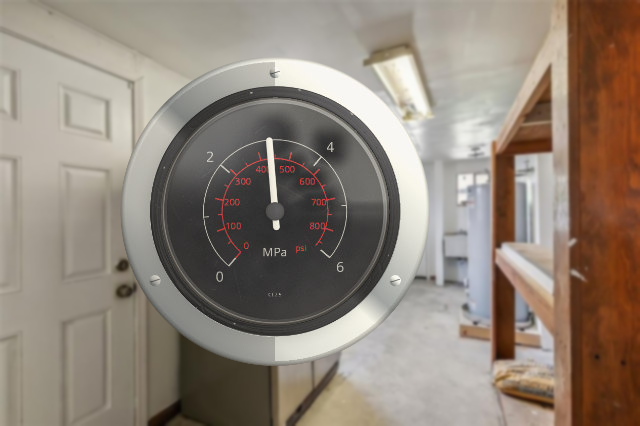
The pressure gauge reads 3 MPa
